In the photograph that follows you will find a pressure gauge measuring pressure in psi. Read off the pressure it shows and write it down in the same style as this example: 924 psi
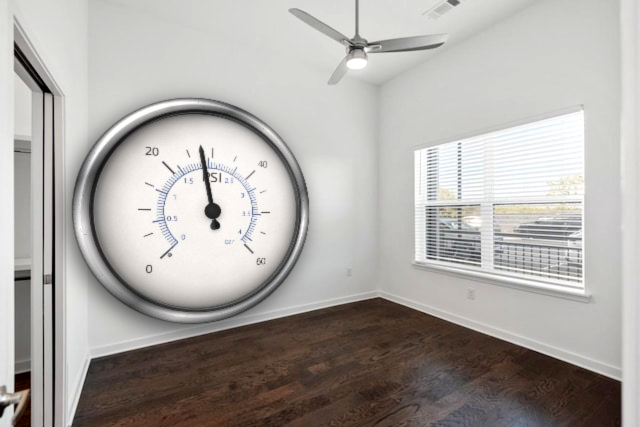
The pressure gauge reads 27.5 psi
